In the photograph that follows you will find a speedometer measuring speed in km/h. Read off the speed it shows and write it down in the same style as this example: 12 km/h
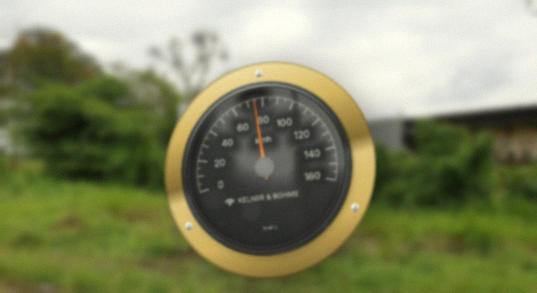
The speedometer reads 75 km/h
